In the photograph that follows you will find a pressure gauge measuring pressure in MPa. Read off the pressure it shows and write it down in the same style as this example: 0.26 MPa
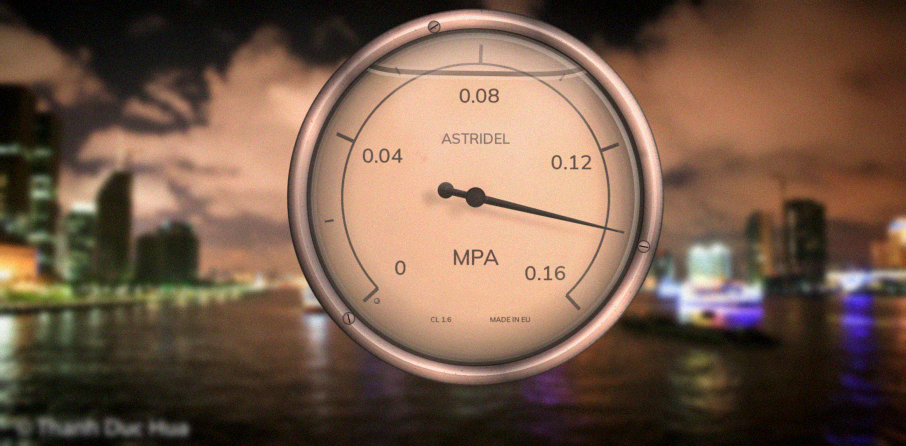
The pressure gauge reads 0.14 MPa
